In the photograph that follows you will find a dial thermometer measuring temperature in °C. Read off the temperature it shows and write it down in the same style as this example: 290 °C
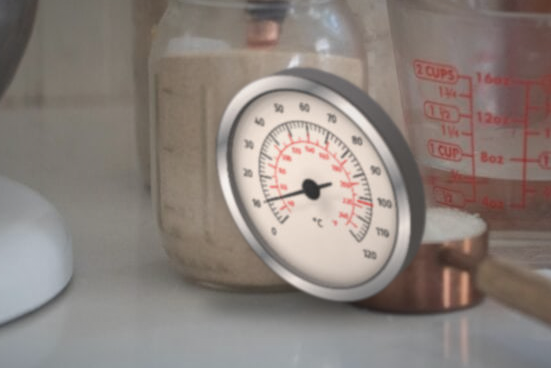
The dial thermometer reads 10 °C
